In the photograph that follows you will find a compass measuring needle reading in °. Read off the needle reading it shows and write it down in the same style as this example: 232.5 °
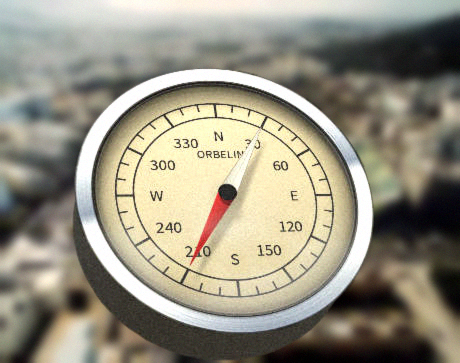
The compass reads 210 °
